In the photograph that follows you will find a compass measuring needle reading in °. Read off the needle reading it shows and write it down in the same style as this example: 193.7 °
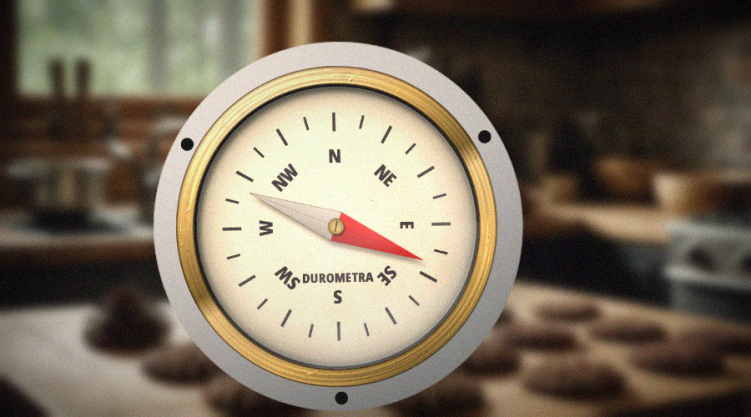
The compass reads 112.5 °
